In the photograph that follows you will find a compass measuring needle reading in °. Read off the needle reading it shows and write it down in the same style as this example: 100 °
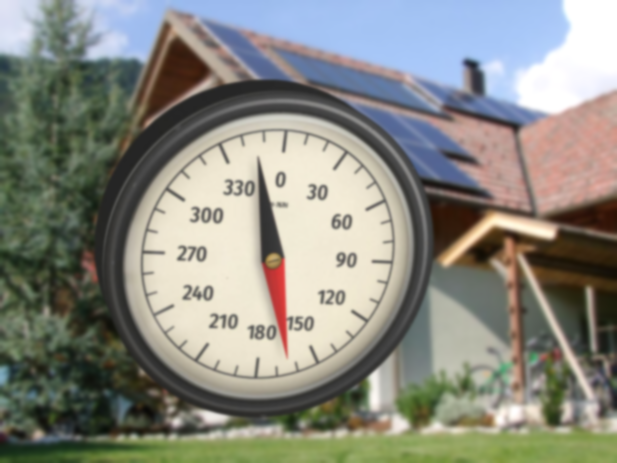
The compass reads 165 °
